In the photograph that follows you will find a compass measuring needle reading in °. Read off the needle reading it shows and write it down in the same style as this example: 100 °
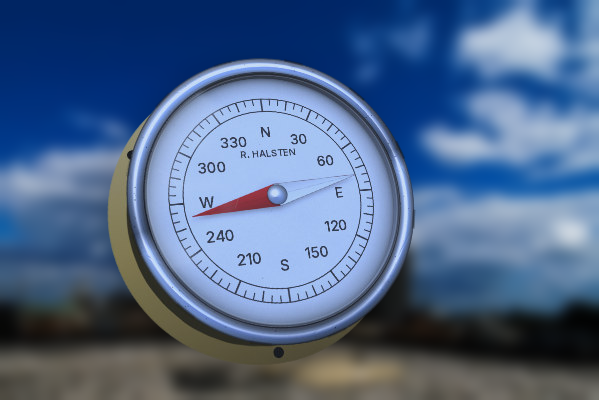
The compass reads 260 °
